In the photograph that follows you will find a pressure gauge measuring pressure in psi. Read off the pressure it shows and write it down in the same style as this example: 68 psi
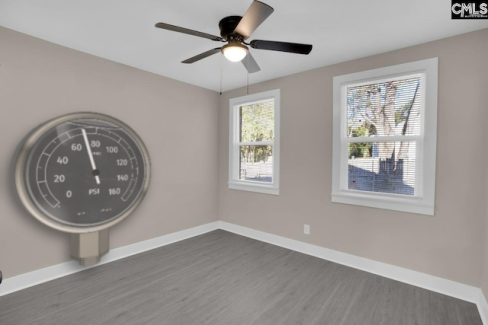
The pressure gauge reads 70 psi
